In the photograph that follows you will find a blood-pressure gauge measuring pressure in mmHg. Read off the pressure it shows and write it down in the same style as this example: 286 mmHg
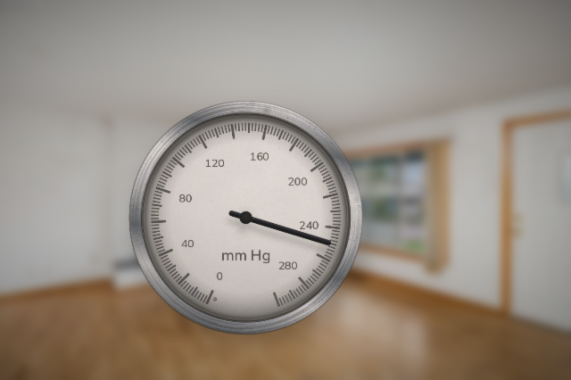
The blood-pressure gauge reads 250 mmHg
